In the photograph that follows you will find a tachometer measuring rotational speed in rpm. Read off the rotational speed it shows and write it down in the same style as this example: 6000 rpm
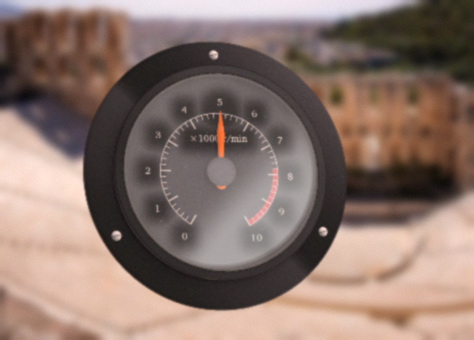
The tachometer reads 5000 rpm
